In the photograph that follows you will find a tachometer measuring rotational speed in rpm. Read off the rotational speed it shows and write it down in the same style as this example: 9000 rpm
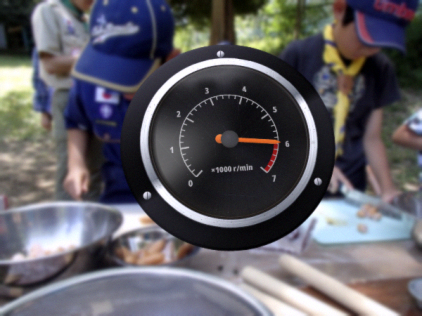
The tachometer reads 6000 rpm
